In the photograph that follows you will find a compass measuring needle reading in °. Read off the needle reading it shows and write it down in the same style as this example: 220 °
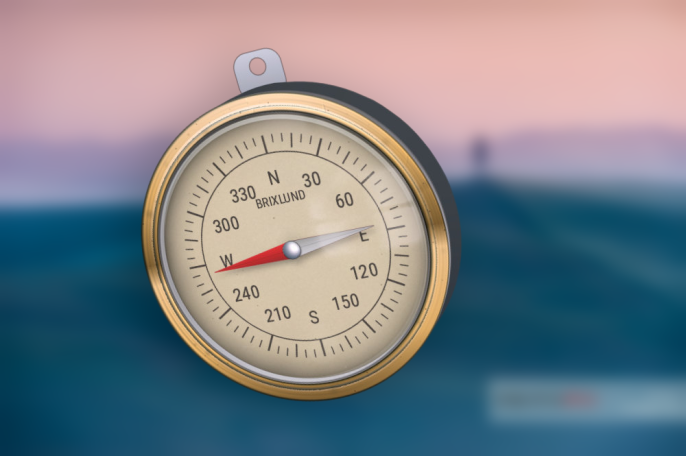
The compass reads 265 °
